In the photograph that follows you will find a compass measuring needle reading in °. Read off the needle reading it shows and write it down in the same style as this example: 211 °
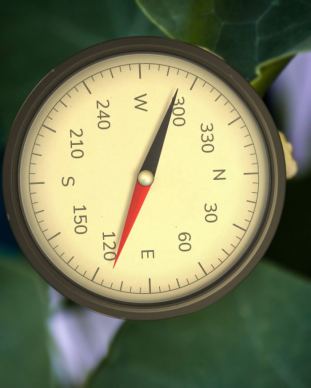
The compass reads 112.5 °
